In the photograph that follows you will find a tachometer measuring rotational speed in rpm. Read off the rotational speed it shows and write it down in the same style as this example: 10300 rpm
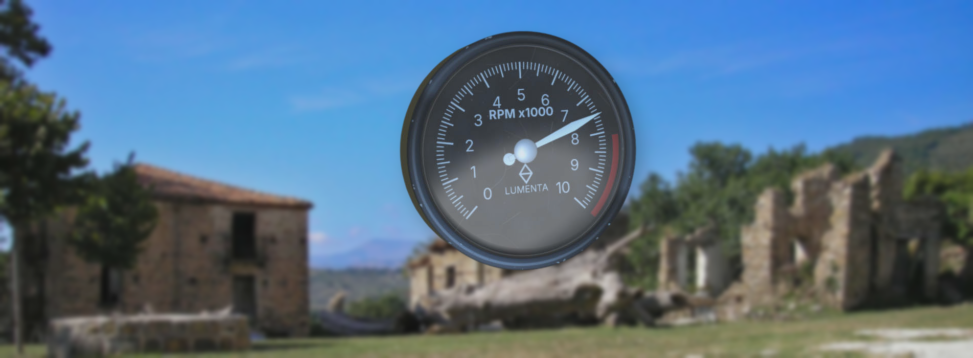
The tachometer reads 7500 rpm
